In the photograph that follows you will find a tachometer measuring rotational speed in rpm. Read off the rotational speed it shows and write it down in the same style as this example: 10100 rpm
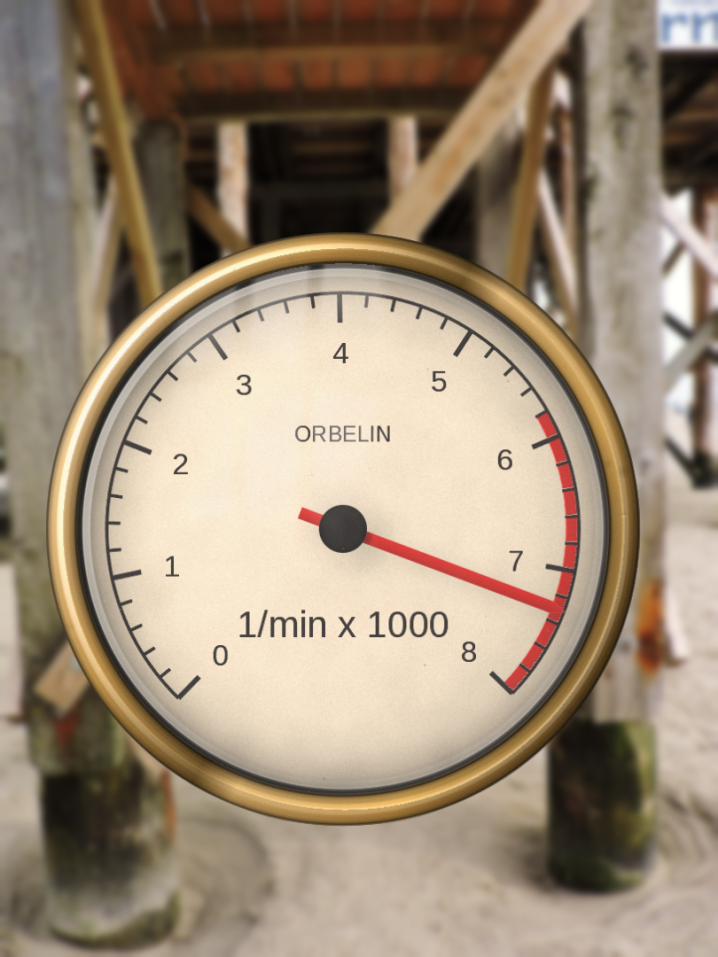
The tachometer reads 7300 rpm
